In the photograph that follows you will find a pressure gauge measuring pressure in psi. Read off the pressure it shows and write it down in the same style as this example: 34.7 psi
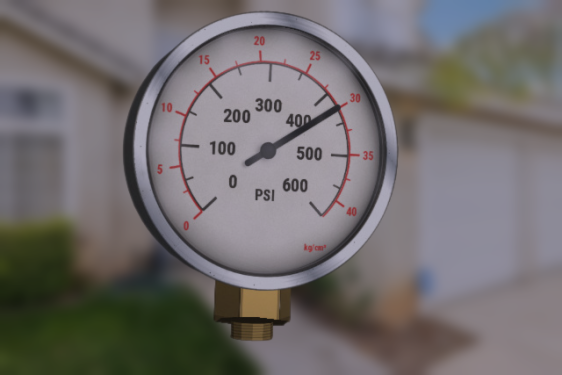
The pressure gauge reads 425 psi
